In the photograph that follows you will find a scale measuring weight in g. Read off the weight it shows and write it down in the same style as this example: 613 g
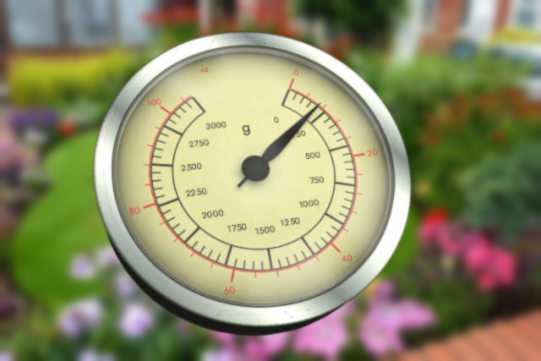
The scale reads 200 g
